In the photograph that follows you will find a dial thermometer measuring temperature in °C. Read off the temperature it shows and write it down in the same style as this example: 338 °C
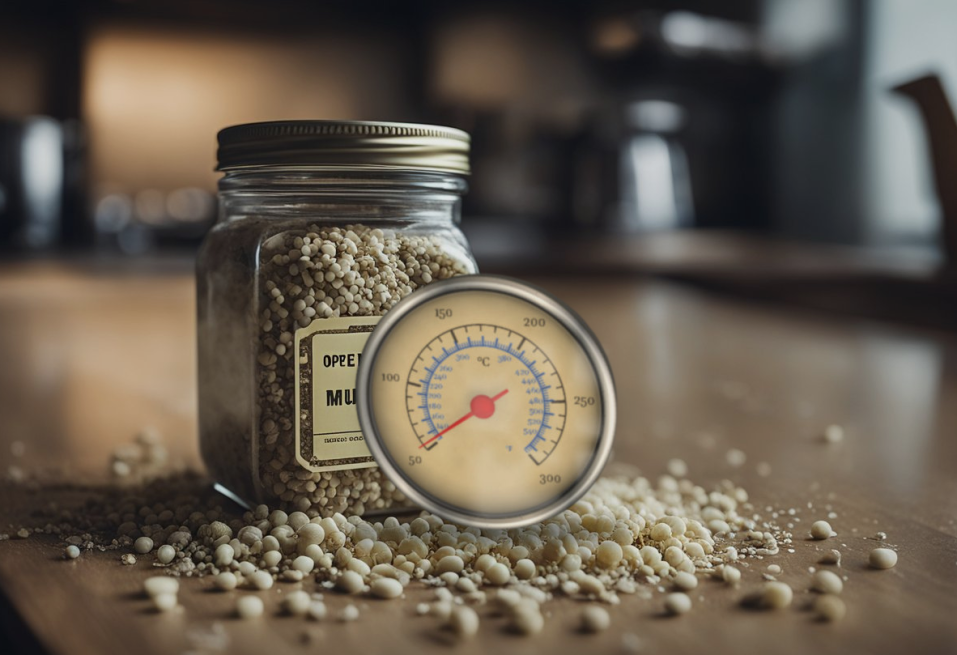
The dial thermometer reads 55 °C
